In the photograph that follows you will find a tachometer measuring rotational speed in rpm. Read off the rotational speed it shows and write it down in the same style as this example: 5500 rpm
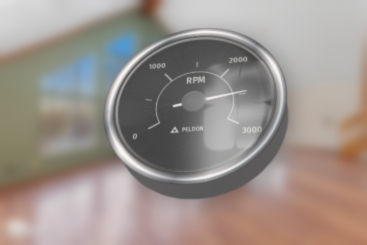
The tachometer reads 2500 rpm
